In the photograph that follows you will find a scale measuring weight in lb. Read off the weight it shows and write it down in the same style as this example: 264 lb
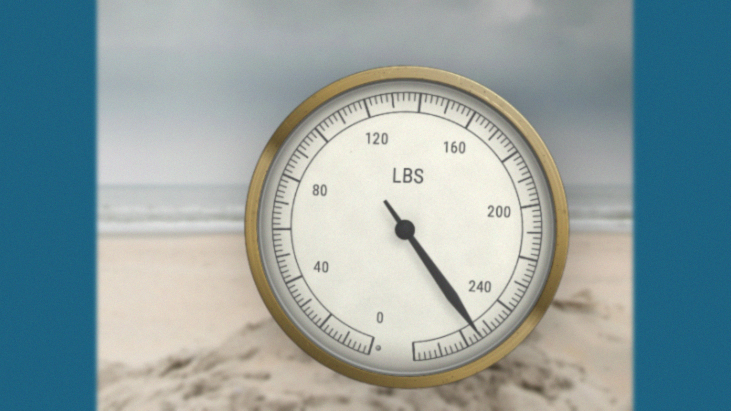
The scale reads 254 lb
